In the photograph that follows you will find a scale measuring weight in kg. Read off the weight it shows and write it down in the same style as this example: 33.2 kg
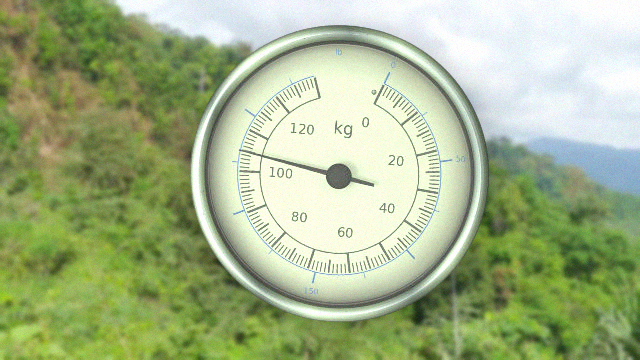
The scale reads 105 kg
